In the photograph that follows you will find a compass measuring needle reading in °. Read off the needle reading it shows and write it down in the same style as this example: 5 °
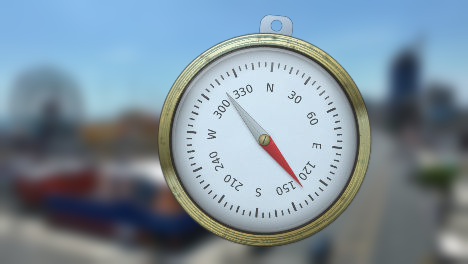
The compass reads 135 °
